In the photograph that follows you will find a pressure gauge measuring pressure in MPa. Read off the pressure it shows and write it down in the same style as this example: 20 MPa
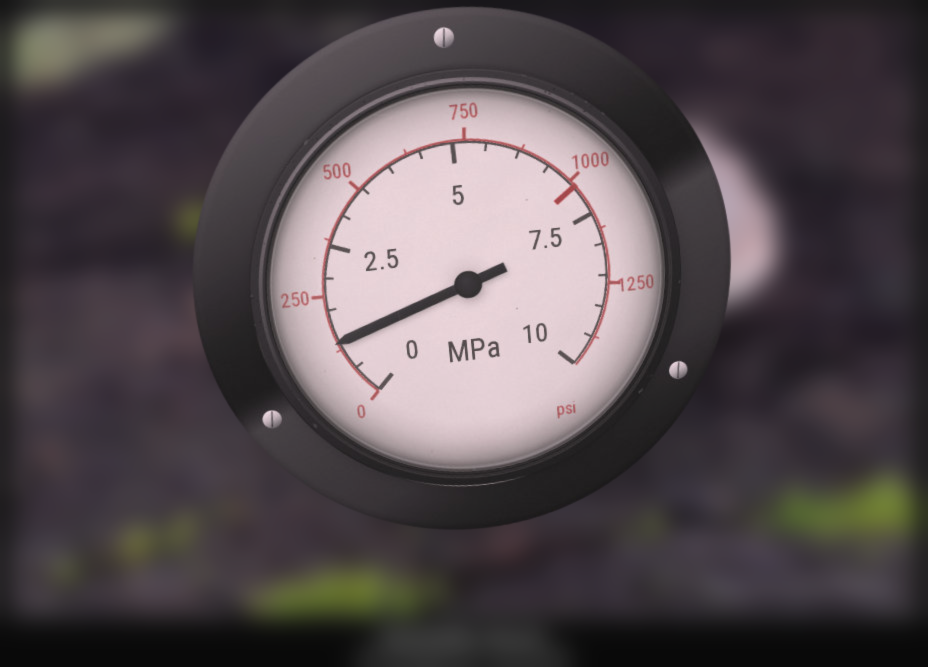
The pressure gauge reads 1 MPa
